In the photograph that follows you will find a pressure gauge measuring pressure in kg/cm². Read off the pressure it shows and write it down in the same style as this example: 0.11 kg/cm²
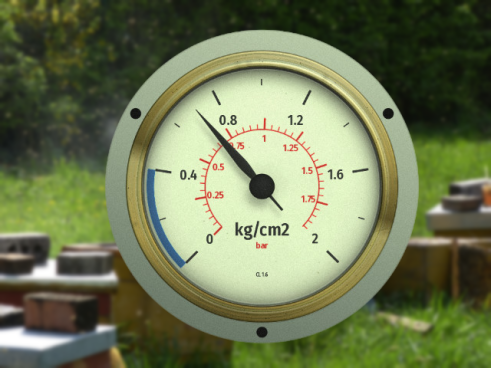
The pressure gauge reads 0.7 kg/cm²
